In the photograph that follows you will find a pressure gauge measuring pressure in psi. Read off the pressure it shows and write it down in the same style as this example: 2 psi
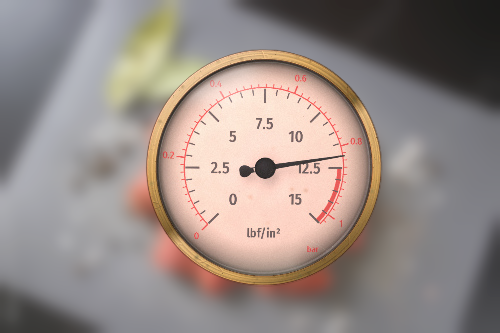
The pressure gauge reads 12 psi
